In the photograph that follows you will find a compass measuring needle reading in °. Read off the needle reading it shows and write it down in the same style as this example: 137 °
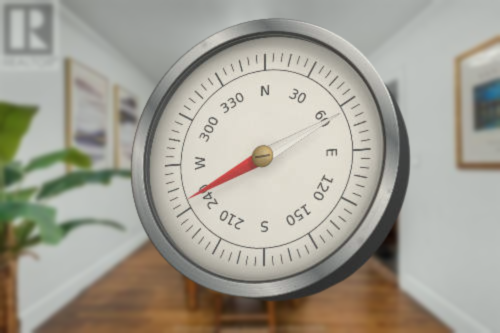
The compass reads 245 °
